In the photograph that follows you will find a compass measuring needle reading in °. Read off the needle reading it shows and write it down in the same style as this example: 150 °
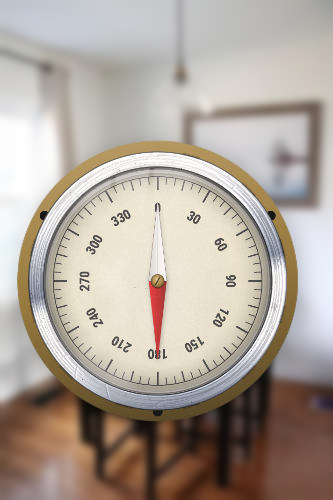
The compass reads 180 °
